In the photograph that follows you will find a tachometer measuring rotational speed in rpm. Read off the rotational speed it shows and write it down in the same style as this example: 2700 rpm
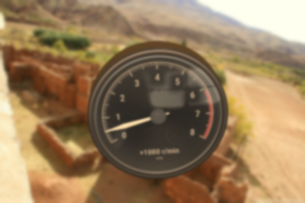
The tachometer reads 500 rpm
